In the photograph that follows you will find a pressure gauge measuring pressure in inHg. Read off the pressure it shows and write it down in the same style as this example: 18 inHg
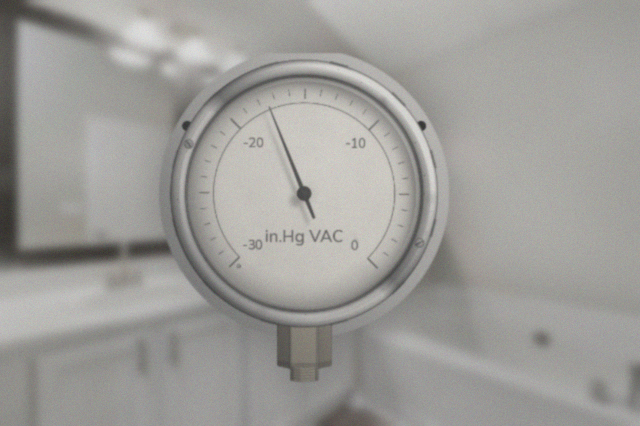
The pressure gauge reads -17.5 inHg
